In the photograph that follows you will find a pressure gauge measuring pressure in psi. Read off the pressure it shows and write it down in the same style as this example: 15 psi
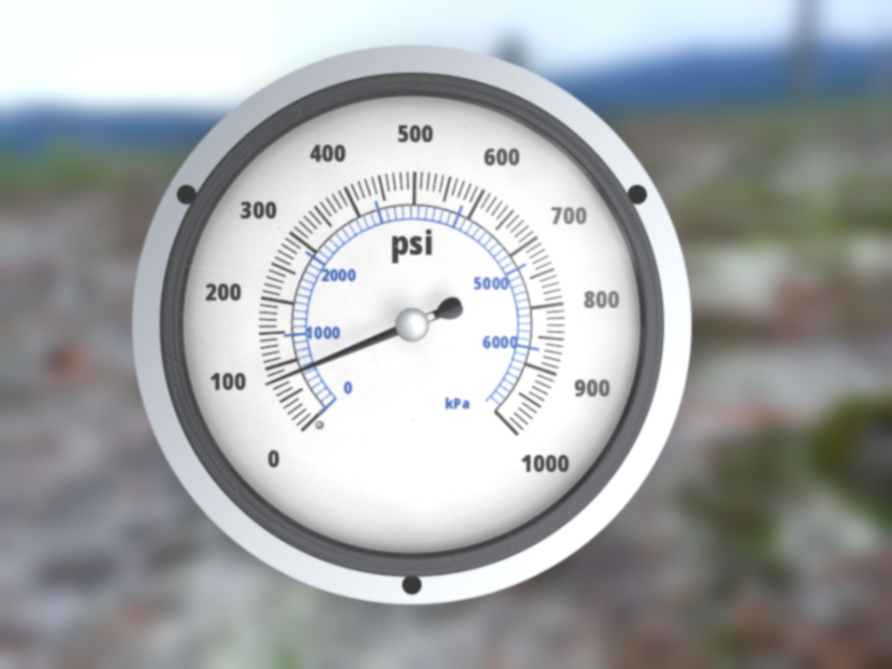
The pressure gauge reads 80 psi
